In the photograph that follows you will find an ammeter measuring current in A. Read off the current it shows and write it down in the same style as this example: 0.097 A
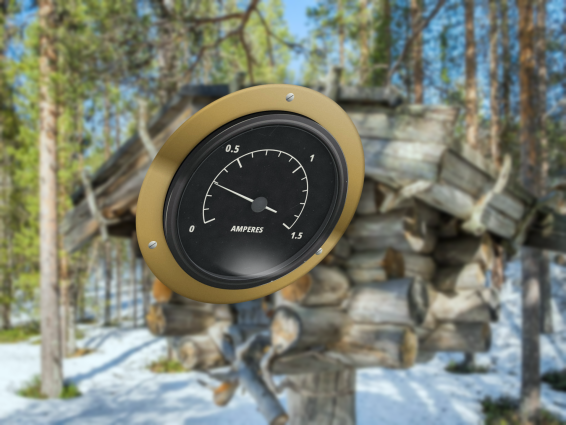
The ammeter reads 0.3 A
